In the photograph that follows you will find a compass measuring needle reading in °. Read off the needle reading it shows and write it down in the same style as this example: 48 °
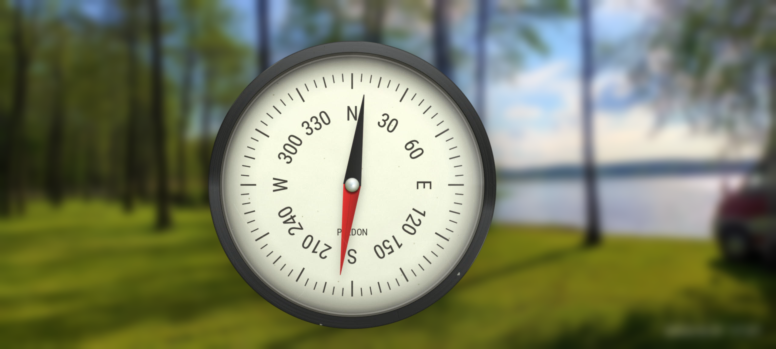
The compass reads 187.5 °
